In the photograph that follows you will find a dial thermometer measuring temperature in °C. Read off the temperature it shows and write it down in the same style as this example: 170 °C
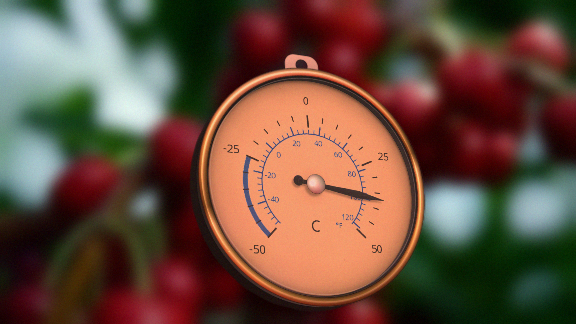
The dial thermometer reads 37.5 °C
